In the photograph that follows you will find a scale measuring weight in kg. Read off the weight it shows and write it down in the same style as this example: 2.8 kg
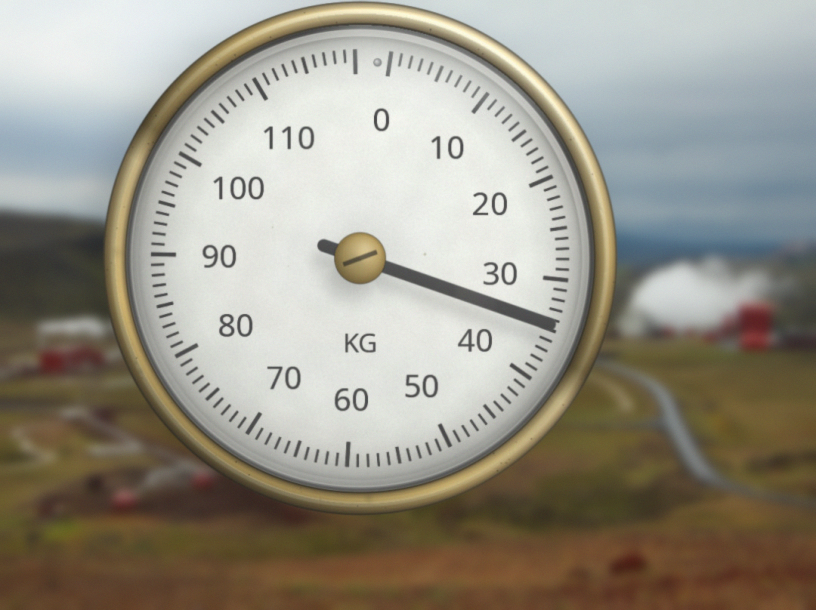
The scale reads 34.5 kg
